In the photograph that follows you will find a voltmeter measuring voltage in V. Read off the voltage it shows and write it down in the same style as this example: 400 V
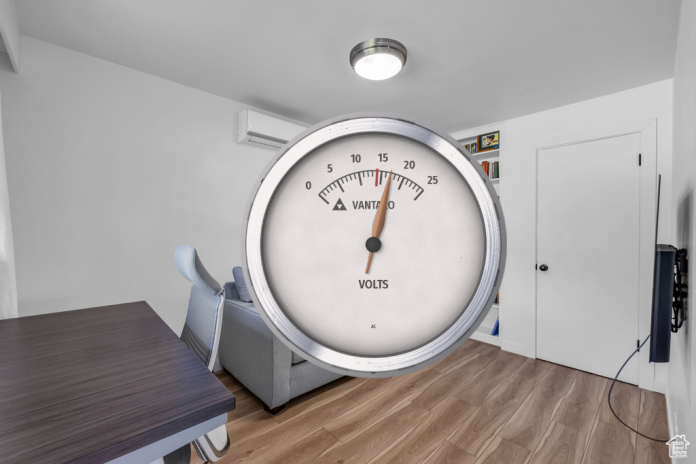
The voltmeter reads 17 V
